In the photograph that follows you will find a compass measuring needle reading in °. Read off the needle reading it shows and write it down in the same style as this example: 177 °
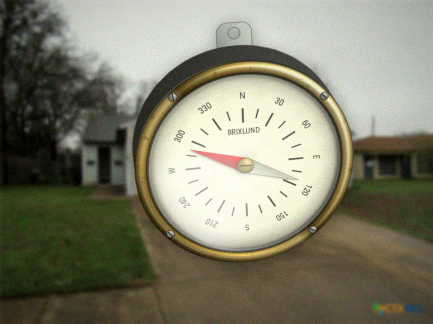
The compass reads 292.5 °
